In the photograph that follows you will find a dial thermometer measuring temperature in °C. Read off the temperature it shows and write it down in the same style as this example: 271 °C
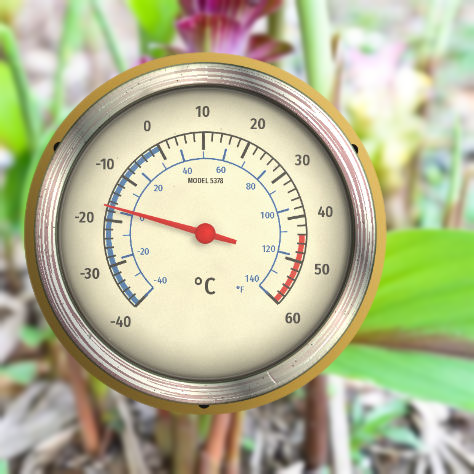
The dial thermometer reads -17 °C
